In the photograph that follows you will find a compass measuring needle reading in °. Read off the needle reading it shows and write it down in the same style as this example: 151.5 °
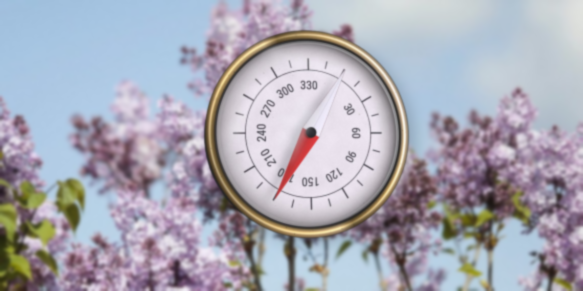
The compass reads 180 °
